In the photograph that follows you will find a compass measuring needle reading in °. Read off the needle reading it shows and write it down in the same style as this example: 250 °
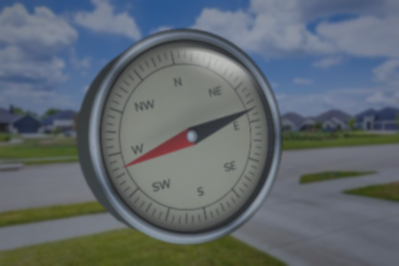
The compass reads 260 °
